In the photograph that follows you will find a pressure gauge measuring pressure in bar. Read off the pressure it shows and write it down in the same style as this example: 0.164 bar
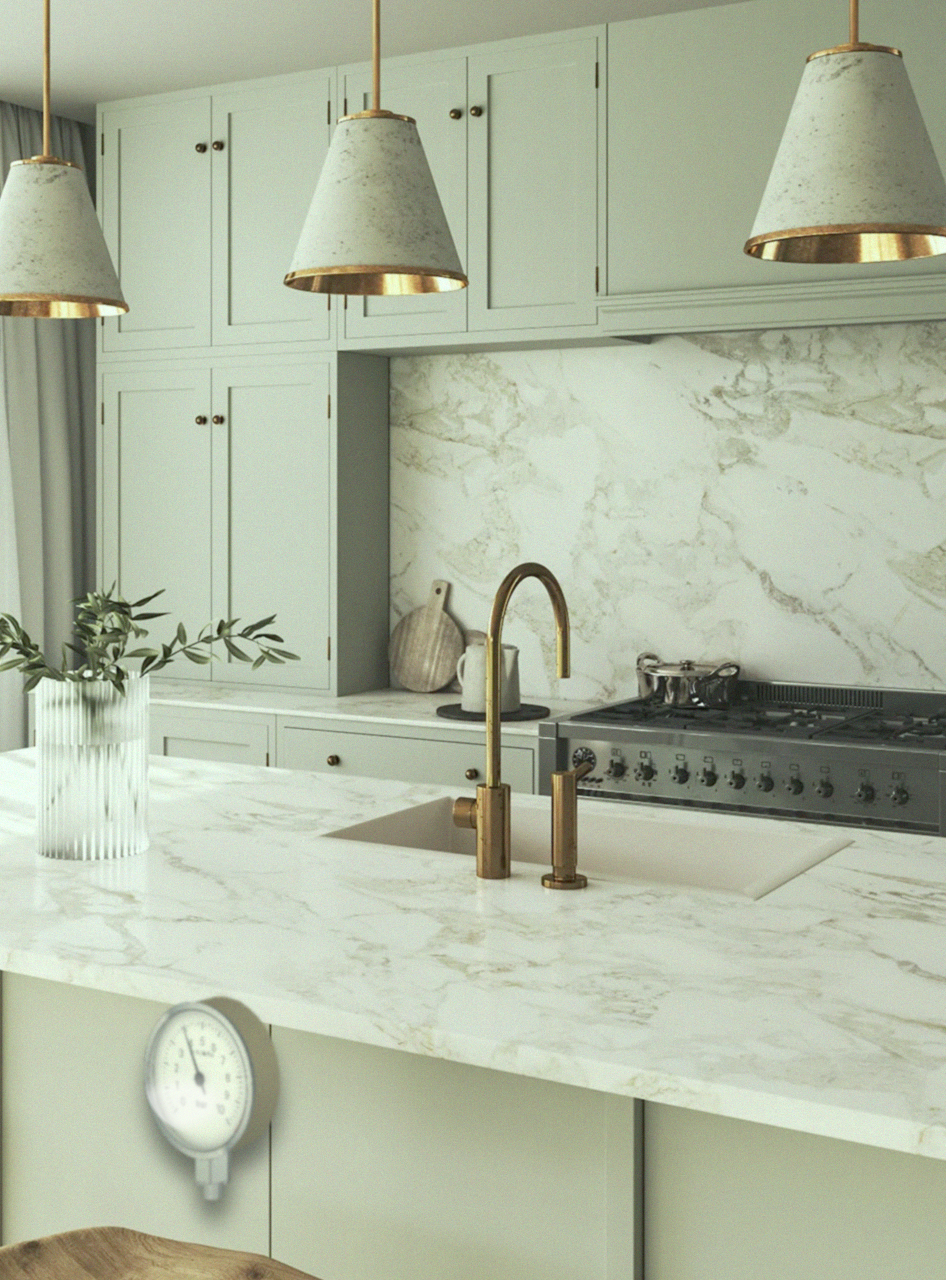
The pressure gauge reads 4 bar
